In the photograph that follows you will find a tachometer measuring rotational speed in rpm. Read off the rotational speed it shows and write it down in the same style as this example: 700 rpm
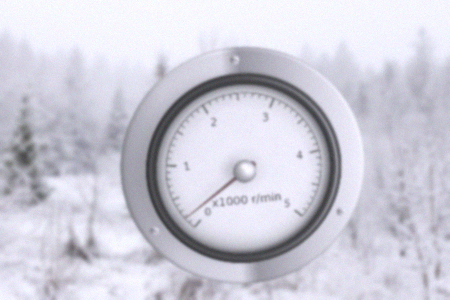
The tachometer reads 200 rpm
